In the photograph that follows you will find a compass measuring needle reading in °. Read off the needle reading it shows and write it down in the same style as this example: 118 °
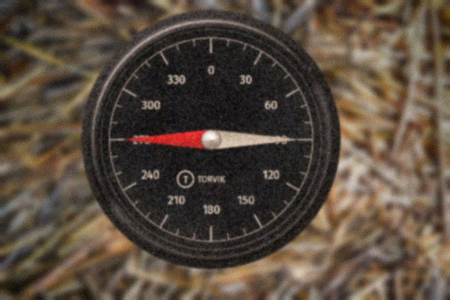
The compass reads 270 °
